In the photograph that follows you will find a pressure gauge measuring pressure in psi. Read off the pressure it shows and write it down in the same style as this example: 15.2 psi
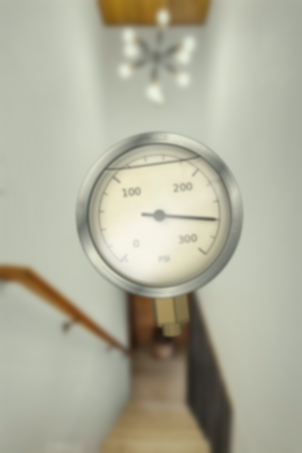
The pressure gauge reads 260 psi
